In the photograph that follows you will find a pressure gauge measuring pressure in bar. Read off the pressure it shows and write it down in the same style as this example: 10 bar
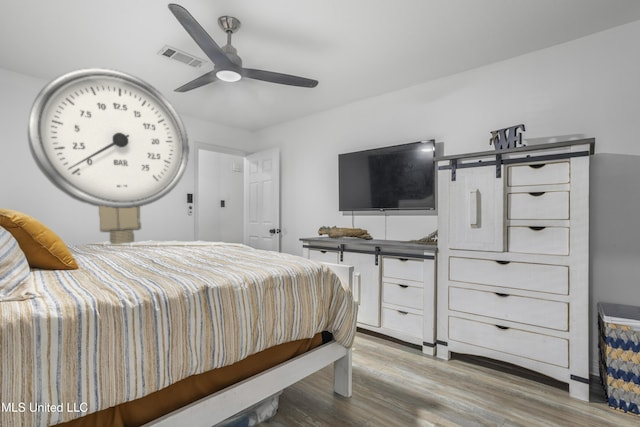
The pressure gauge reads 0.5 bar
